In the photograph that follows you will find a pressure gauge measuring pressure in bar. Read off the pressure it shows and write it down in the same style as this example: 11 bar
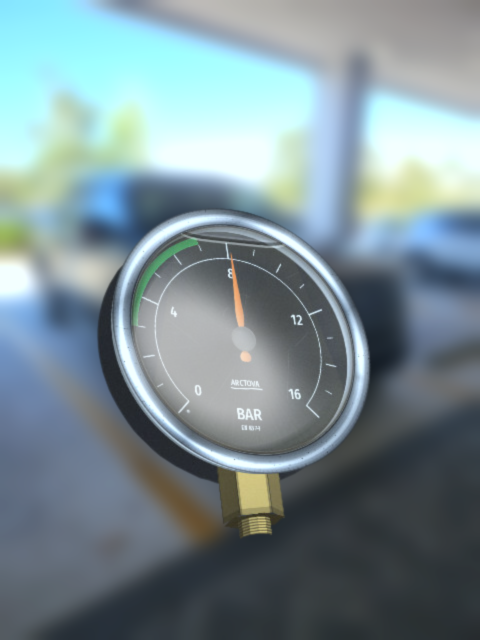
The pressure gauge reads 8 bar
